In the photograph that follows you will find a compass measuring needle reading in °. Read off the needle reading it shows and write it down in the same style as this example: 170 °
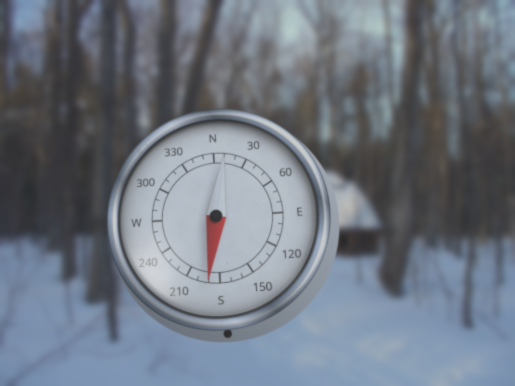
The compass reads 190 °
